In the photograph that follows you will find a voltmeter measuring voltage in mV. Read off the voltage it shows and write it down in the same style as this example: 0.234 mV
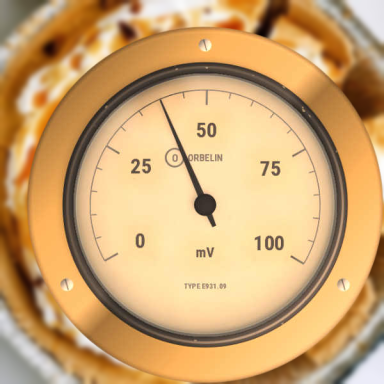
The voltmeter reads 40 mV
